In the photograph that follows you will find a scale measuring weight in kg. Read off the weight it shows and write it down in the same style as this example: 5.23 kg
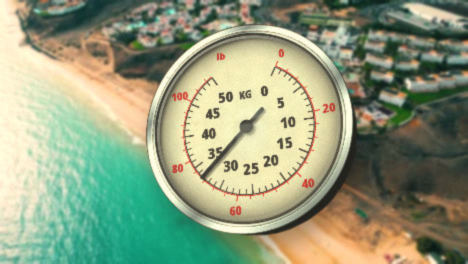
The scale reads 33 kg
